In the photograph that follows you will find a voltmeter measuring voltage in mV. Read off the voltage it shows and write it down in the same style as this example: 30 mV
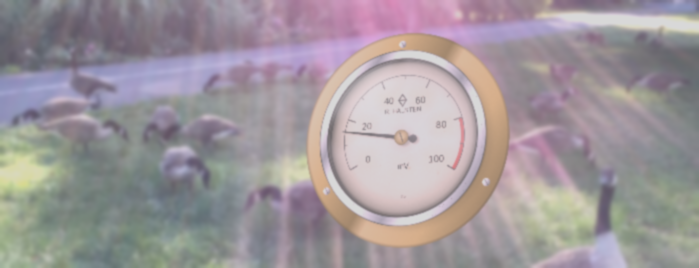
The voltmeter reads 15 mV
